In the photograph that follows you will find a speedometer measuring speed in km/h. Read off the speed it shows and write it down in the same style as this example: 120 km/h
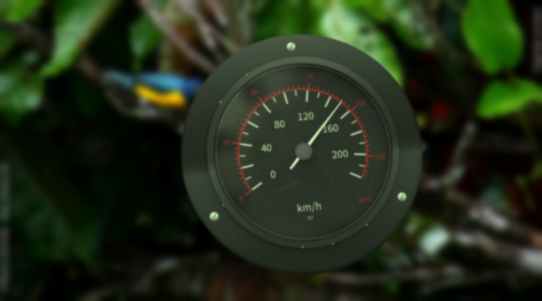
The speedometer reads 150 km/h
